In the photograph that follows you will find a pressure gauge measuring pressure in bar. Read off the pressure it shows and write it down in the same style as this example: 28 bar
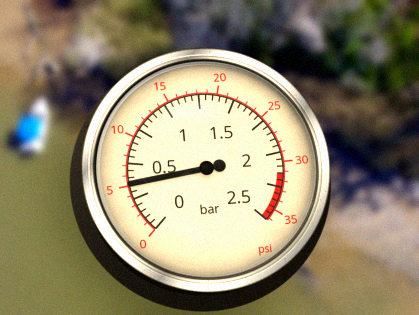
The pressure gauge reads 0.35 bar
